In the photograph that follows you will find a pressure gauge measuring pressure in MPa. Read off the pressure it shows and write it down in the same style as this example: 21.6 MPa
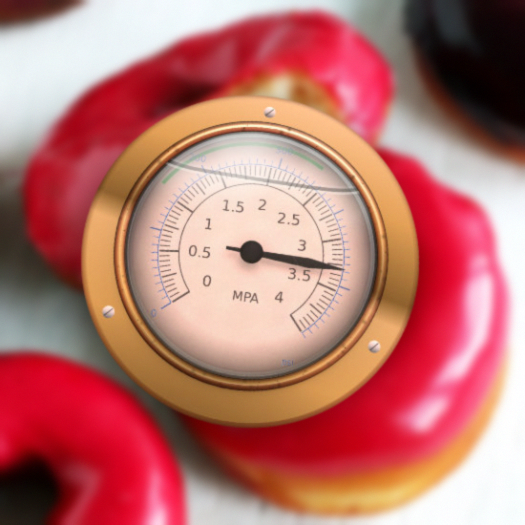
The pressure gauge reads 3.3 MPa
